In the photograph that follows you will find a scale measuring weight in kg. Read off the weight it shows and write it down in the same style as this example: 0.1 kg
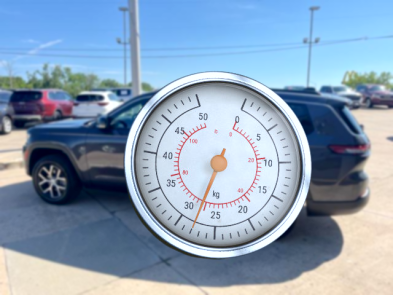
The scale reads 28 kg
